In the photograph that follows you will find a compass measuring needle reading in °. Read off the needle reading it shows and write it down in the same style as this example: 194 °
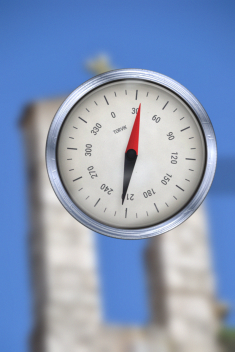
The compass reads 35 °
